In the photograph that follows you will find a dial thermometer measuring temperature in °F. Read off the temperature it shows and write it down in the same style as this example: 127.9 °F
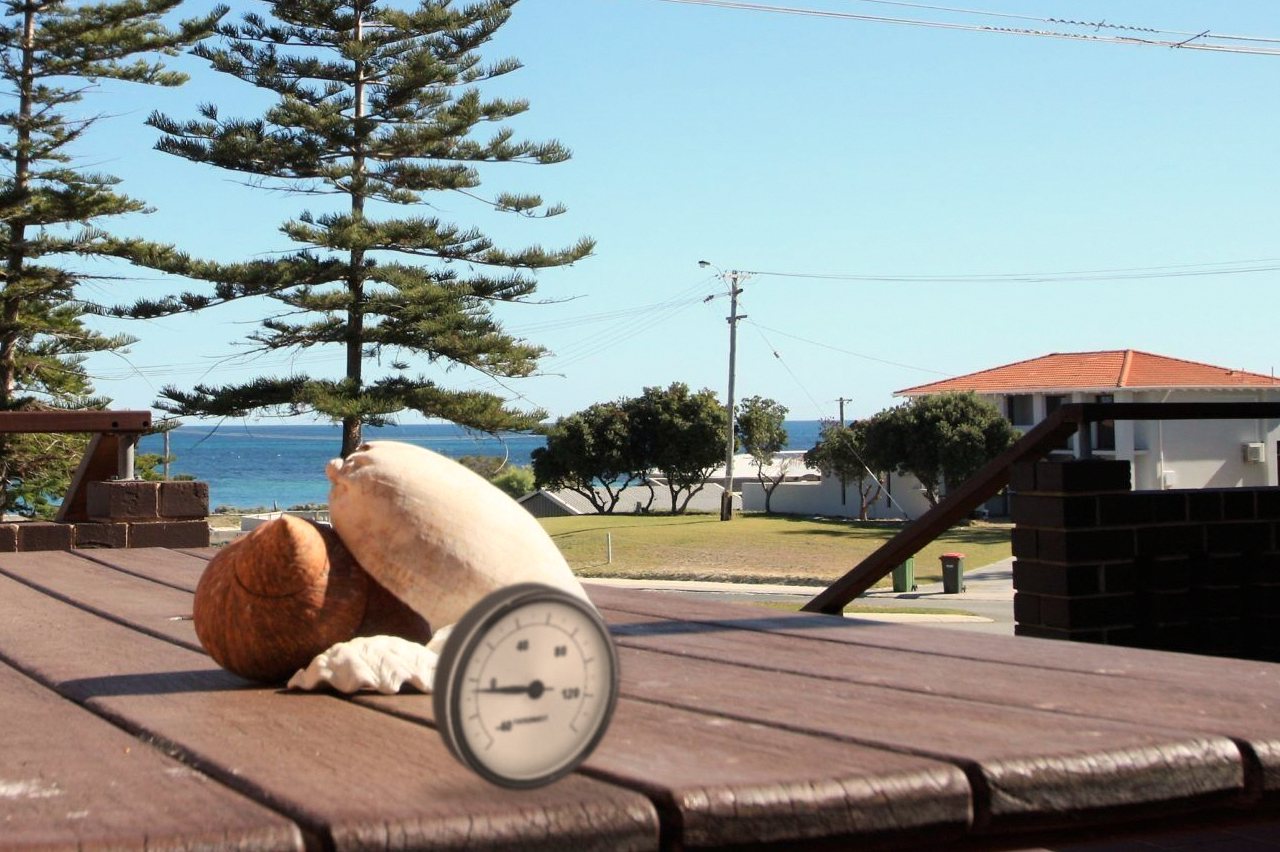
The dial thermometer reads -5 °F
